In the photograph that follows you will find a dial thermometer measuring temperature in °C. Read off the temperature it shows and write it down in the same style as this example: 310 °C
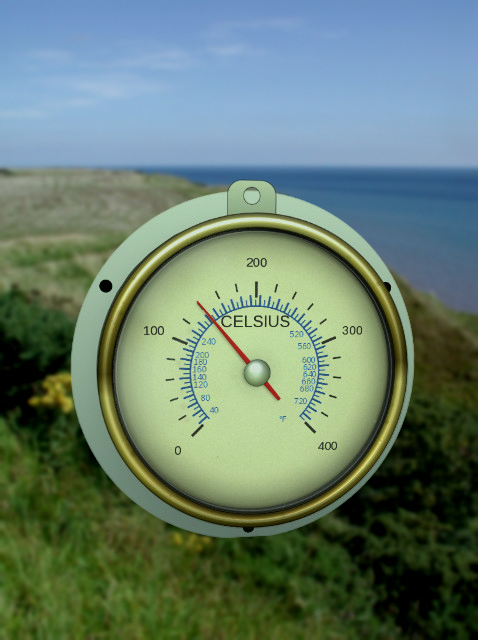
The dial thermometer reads 140 °C
